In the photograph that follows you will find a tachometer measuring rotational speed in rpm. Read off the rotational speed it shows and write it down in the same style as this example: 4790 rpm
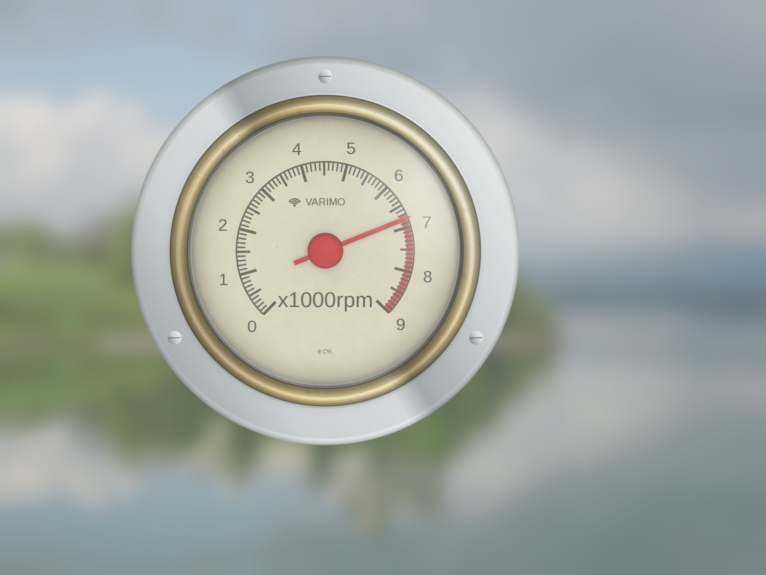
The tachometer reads 6800 rpm
